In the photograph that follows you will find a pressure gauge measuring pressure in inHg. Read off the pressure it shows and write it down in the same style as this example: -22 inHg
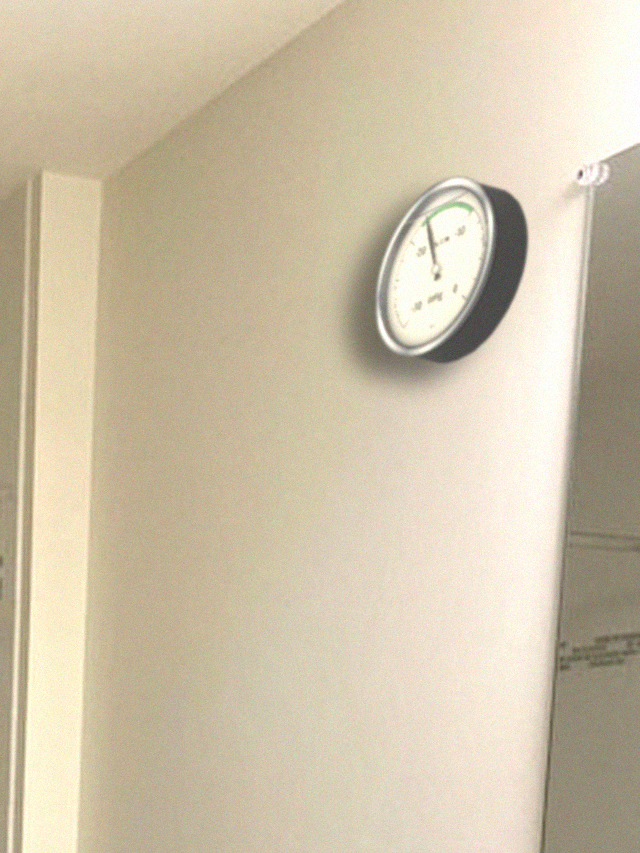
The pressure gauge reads -17 inHg
